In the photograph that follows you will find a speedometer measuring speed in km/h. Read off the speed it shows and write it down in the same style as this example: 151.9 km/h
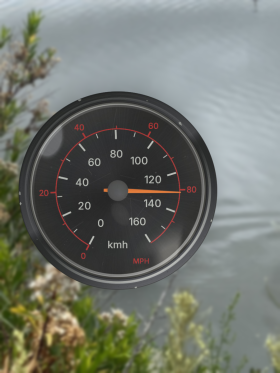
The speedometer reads 130 km/h
